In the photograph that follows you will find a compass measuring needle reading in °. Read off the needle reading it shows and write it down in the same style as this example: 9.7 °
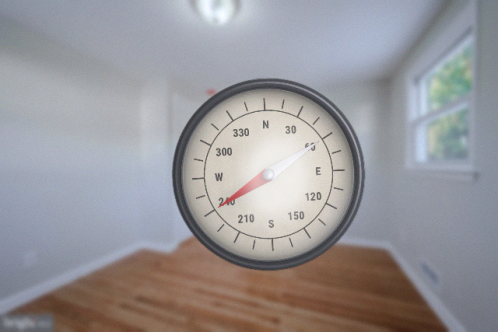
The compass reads 240 °
